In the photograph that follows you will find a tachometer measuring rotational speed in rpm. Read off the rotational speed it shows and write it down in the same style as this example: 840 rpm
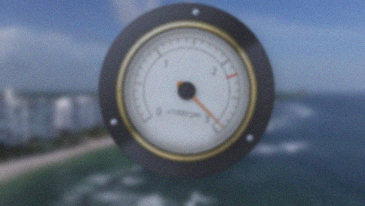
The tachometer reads 2900 rpm
